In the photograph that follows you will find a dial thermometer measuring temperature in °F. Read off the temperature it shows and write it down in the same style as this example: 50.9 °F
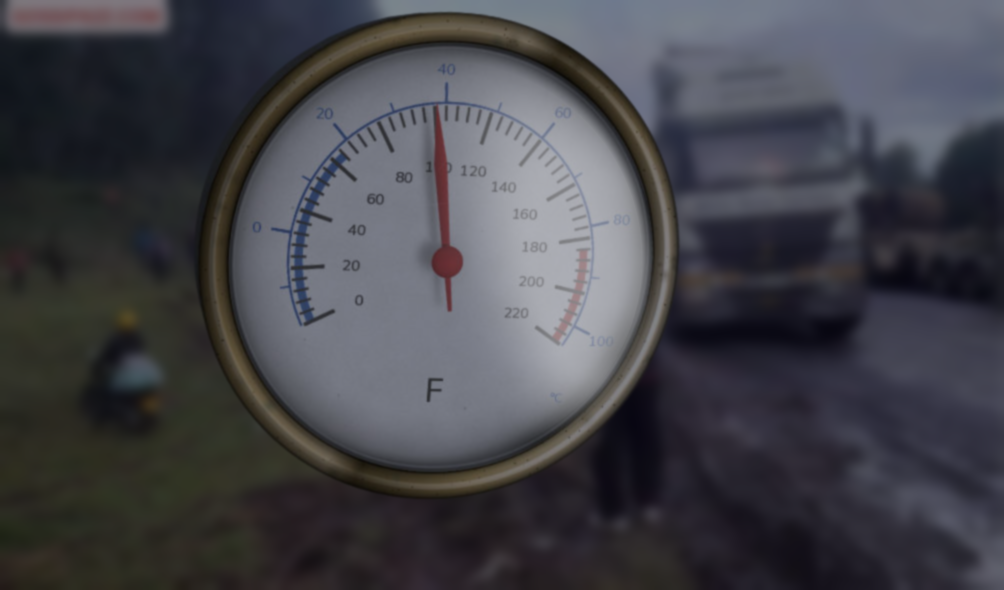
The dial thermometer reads 100 °F
